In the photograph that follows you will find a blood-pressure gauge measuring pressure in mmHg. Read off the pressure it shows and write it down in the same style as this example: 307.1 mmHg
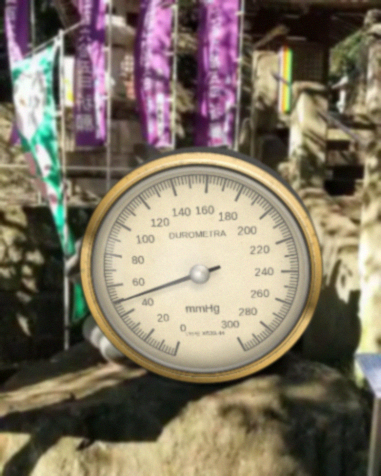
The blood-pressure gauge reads 50 mmHg
